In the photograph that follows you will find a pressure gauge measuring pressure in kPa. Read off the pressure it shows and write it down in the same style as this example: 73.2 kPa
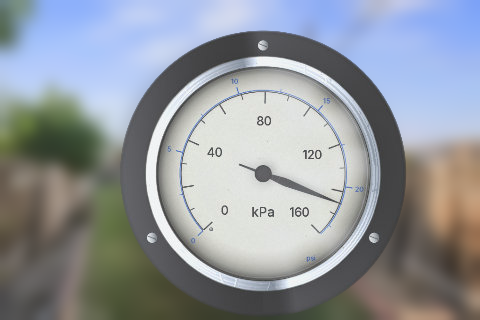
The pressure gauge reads 145 kPa
